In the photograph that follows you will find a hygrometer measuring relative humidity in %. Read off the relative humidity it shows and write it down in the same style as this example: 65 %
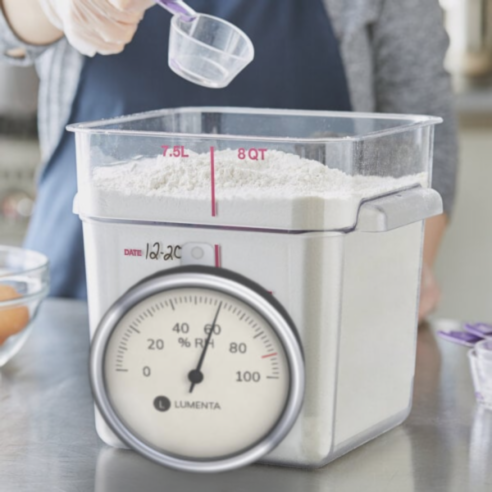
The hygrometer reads 60 %
